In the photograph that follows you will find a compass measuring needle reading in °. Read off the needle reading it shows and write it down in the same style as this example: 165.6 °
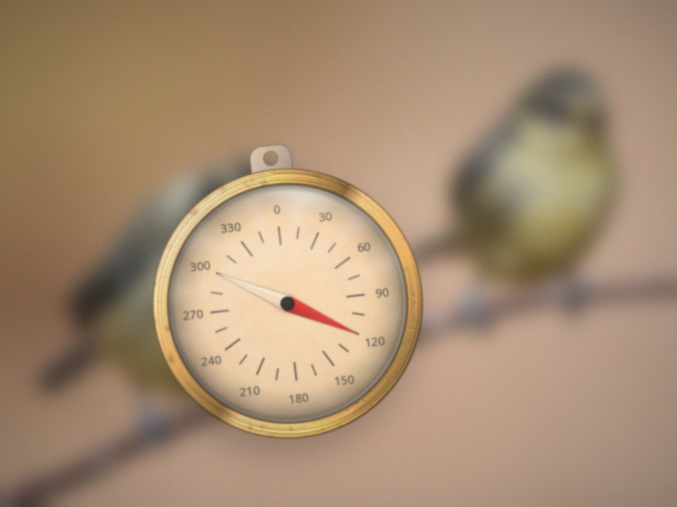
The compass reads 120 °
